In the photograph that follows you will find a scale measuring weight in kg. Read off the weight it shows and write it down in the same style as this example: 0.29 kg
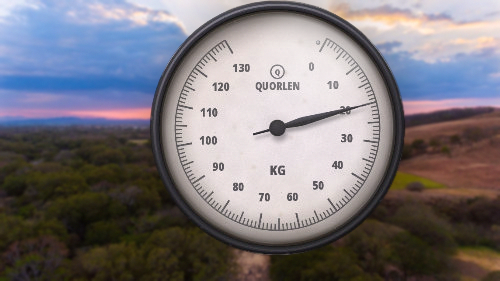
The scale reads 20 kg
